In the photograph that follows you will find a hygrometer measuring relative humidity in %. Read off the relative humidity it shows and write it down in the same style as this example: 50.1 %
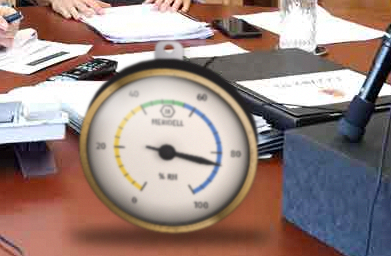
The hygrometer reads 84 %
